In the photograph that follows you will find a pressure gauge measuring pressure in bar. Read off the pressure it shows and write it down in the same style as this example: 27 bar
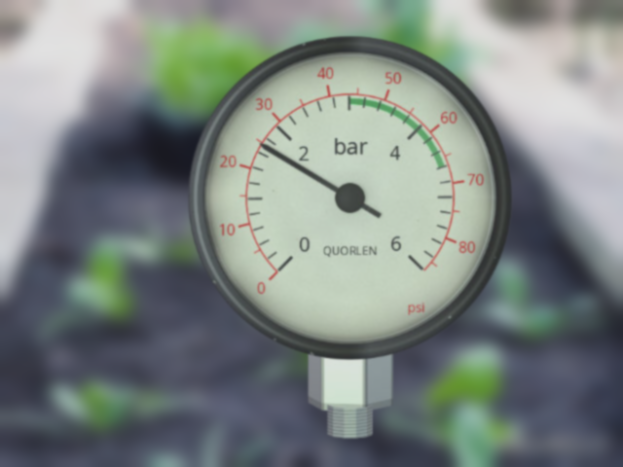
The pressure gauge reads 1.7 bar
